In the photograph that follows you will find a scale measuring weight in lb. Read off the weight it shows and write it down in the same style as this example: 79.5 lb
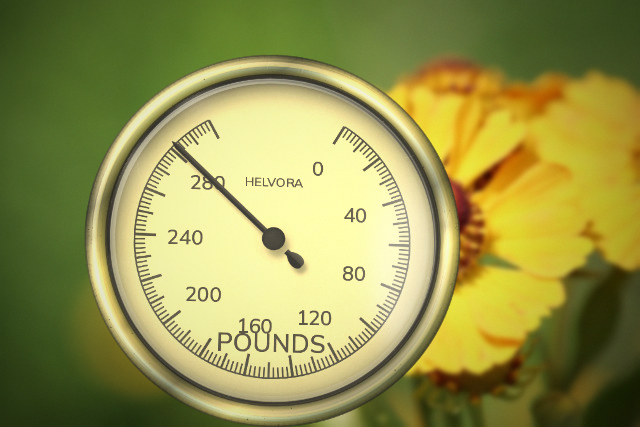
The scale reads 282 lb
